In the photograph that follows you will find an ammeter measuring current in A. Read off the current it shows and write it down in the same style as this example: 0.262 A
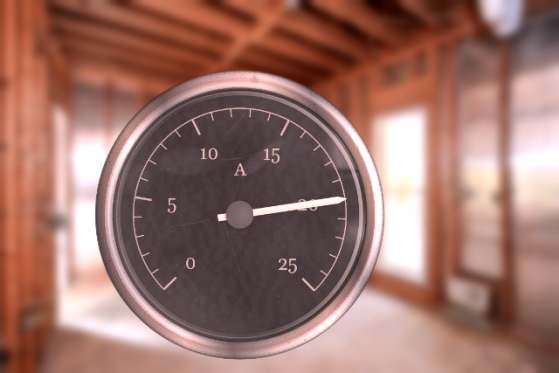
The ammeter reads 20 A
